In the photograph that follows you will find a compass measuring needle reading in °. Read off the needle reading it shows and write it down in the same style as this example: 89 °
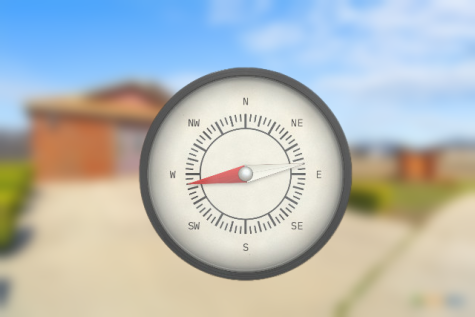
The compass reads 260 °
